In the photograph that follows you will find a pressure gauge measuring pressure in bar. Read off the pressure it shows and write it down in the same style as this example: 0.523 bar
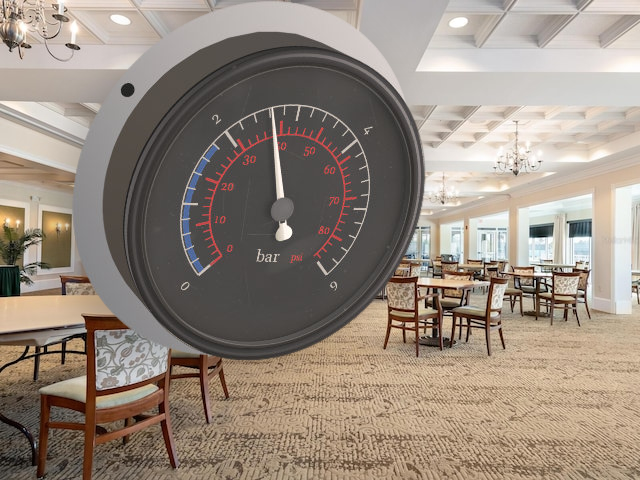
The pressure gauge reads 2.6 bar
